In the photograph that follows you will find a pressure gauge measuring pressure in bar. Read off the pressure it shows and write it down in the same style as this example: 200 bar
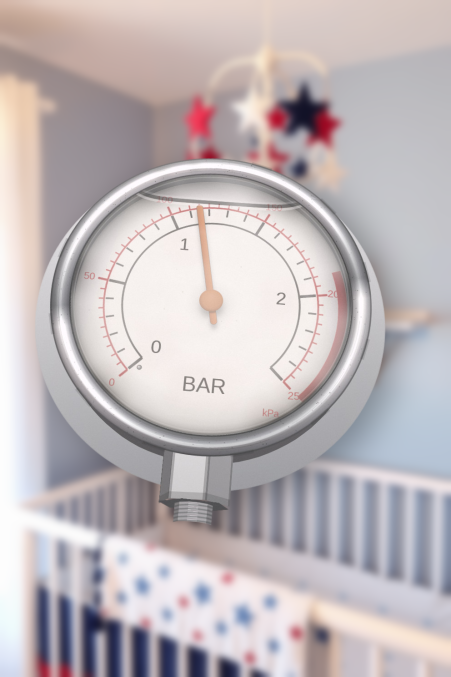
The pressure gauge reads 1.15 bar
